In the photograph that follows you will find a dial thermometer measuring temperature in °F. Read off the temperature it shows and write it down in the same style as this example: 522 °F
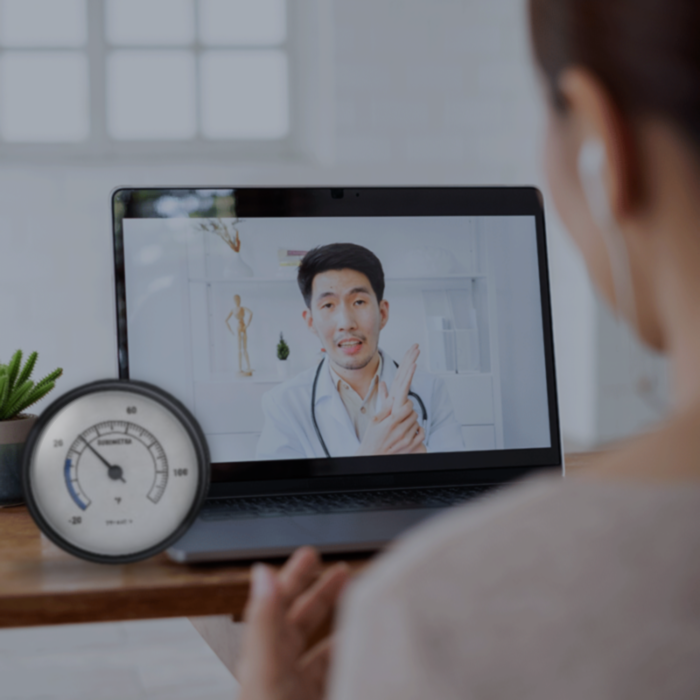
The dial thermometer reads 30 °F
